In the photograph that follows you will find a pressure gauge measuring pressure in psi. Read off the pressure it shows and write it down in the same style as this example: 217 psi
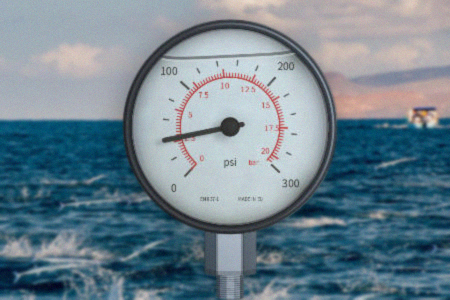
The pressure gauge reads 40 psi
